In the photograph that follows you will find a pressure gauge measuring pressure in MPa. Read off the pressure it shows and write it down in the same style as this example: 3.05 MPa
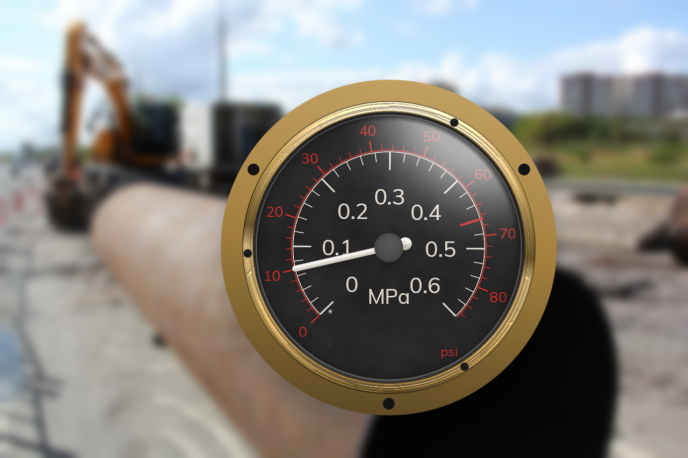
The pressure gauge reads 0.07 MPa
